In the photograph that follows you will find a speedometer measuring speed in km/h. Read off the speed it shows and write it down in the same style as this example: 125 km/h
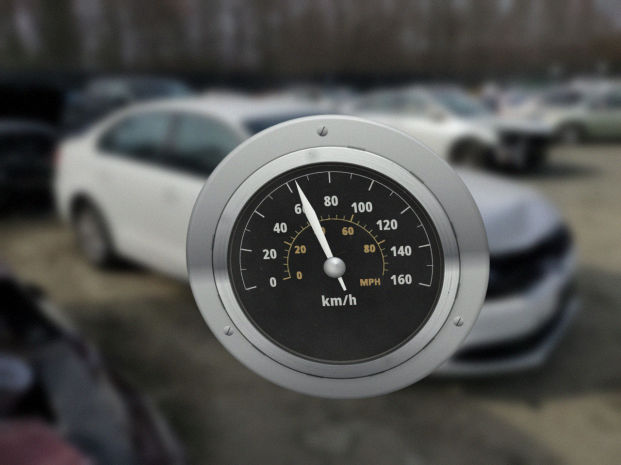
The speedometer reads 65 km/h
